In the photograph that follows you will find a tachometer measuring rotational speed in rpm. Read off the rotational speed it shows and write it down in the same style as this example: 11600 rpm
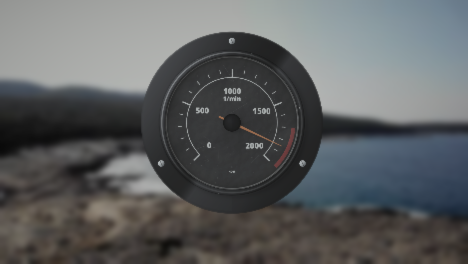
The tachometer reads 1850 rpm
